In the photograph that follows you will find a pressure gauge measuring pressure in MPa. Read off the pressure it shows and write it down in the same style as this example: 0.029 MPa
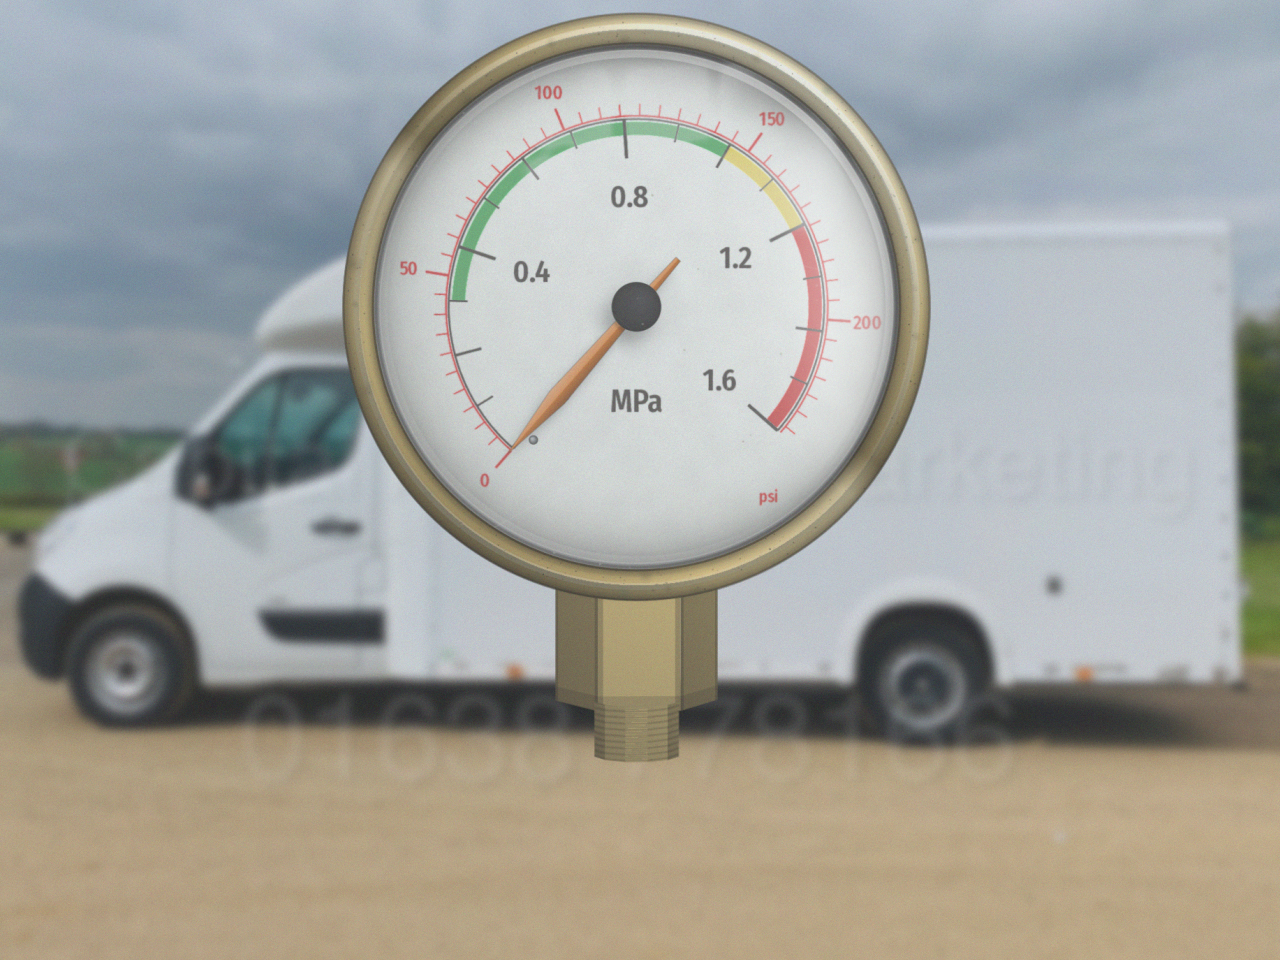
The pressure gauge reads 0 MPa
